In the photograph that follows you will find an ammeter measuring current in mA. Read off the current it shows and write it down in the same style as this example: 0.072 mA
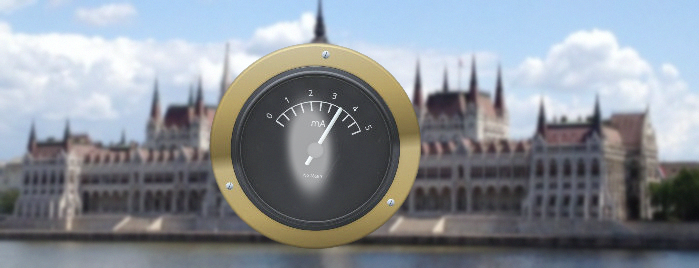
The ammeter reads 3.5 mA
